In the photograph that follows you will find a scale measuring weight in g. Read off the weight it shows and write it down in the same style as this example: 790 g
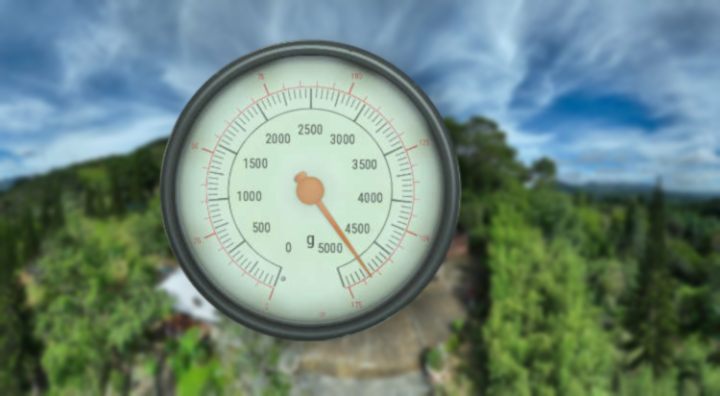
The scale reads 4750 g
